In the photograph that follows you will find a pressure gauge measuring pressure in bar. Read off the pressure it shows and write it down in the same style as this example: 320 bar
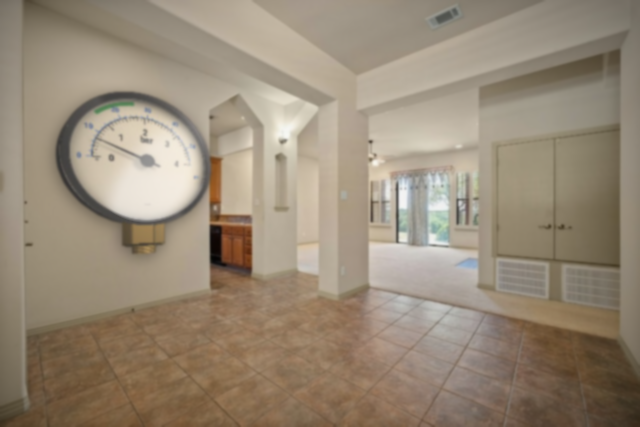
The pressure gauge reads 0.5 bar
